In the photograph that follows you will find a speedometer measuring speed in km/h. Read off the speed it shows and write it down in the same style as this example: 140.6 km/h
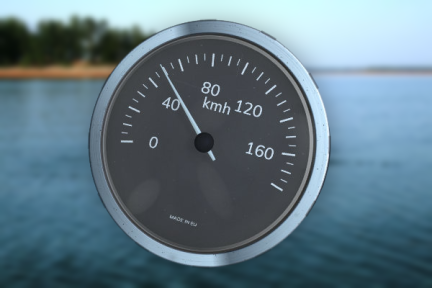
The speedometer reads 50 km/h
